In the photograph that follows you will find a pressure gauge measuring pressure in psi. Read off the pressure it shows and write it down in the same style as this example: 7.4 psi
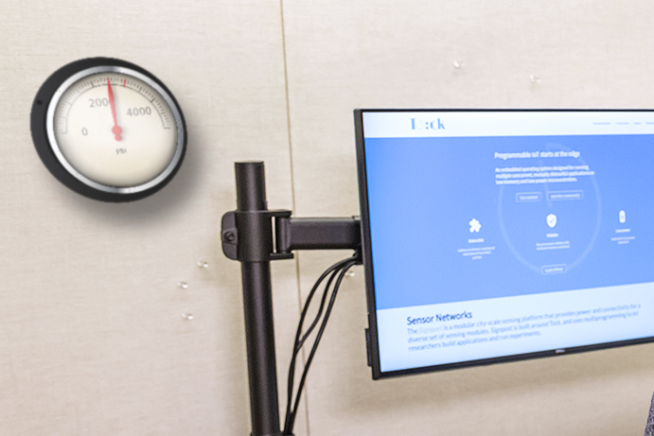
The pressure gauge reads 2500 psi
